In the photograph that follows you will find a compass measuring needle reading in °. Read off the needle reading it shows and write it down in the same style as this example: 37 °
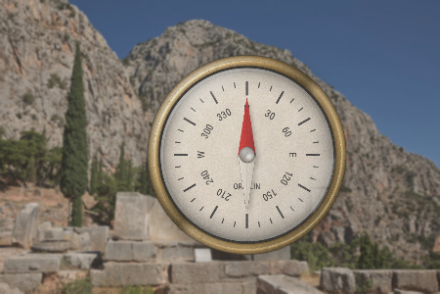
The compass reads 0 °
